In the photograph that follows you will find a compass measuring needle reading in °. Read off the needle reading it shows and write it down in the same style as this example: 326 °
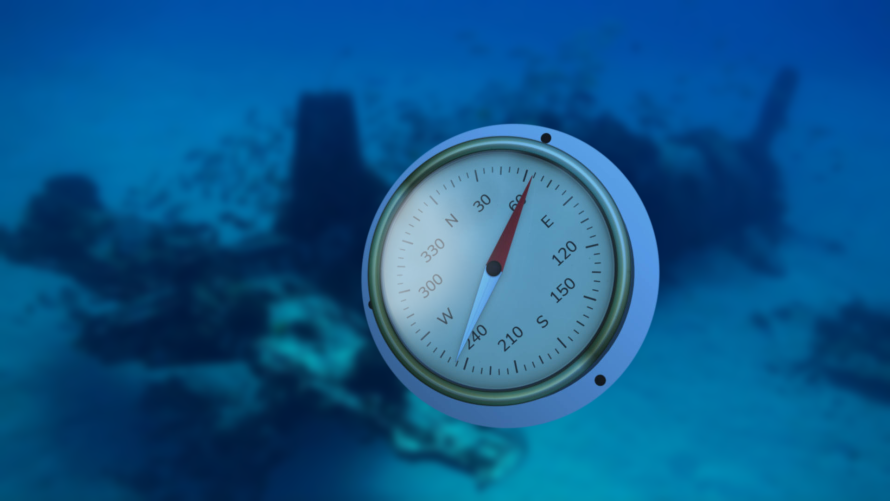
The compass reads 65 °
